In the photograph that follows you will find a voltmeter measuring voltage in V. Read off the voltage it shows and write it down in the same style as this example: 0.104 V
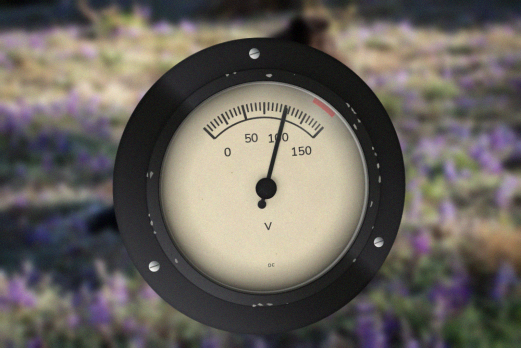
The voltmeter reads 100 V
